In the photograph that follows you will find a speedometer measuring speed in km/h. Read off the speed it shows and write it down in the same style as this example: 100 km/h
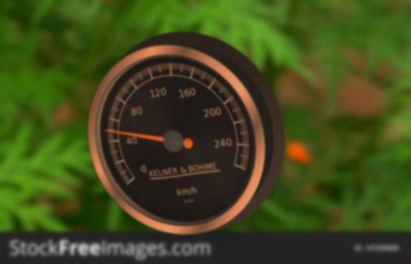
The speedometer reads 50 km/h
